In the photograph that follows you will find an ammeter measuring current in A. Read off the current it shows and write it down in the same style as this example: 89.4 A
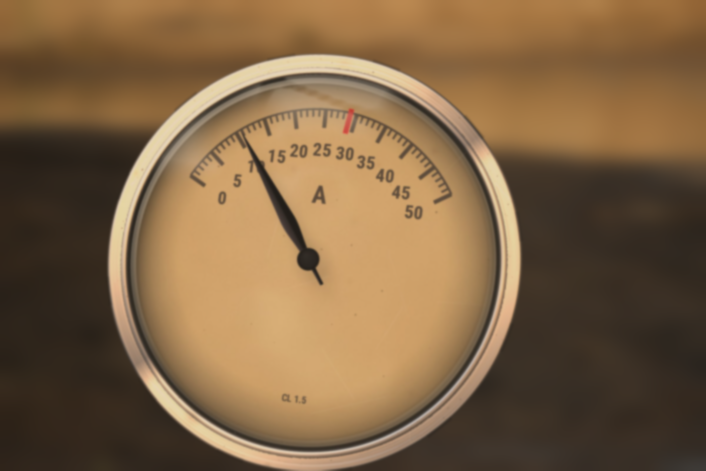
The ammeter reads 11 A
